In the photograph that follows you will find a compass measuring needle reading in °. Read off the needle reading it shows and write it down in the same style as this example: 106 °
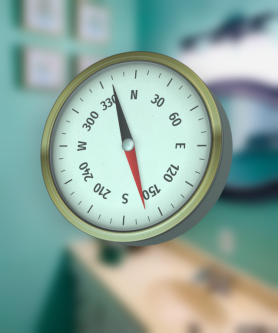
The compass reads 160 °
